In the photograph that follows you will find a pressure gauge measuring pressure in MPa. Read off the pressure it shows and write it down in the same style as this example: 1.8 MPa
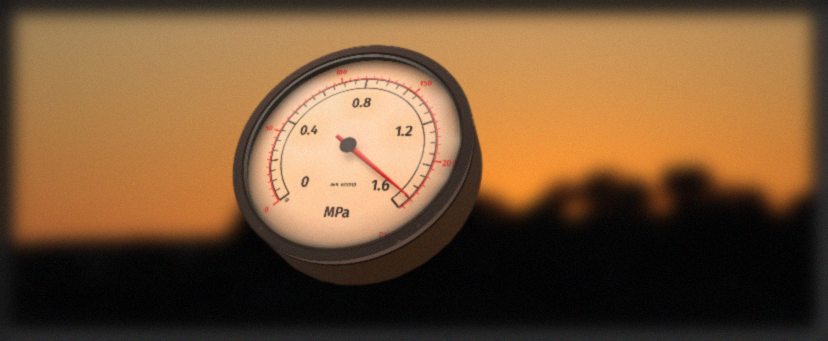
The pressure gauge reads 1.55 MPa
